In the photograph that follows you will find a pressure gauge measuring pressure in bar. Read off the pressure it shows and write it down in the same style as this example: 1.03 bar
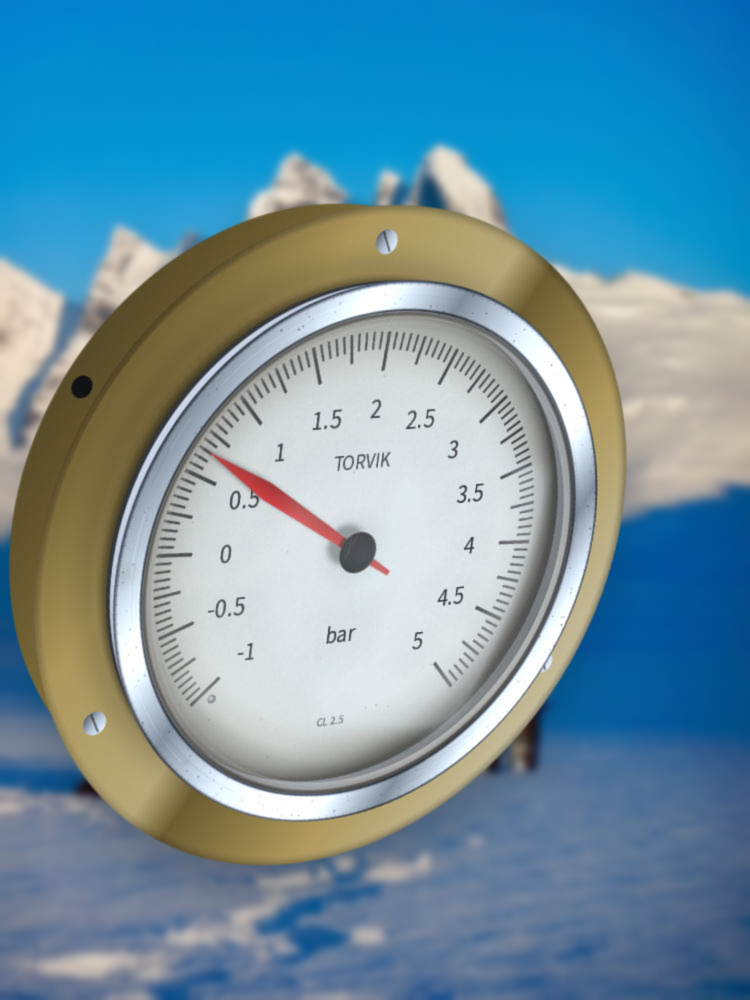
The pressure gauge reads 0.65 bar
